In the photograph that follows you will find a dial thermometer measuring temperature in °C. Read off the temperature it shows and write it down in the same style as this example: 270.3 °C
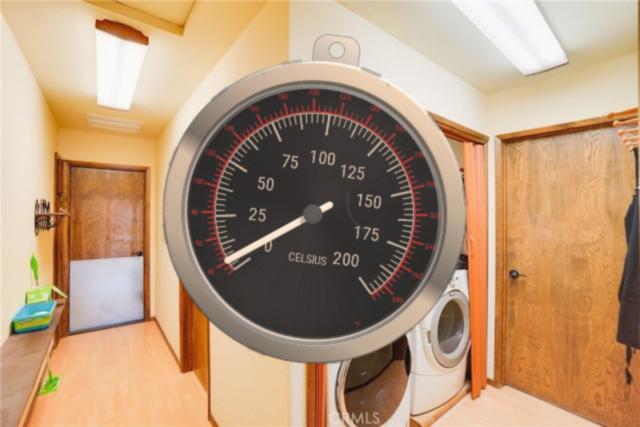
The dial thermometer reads 5 °C
